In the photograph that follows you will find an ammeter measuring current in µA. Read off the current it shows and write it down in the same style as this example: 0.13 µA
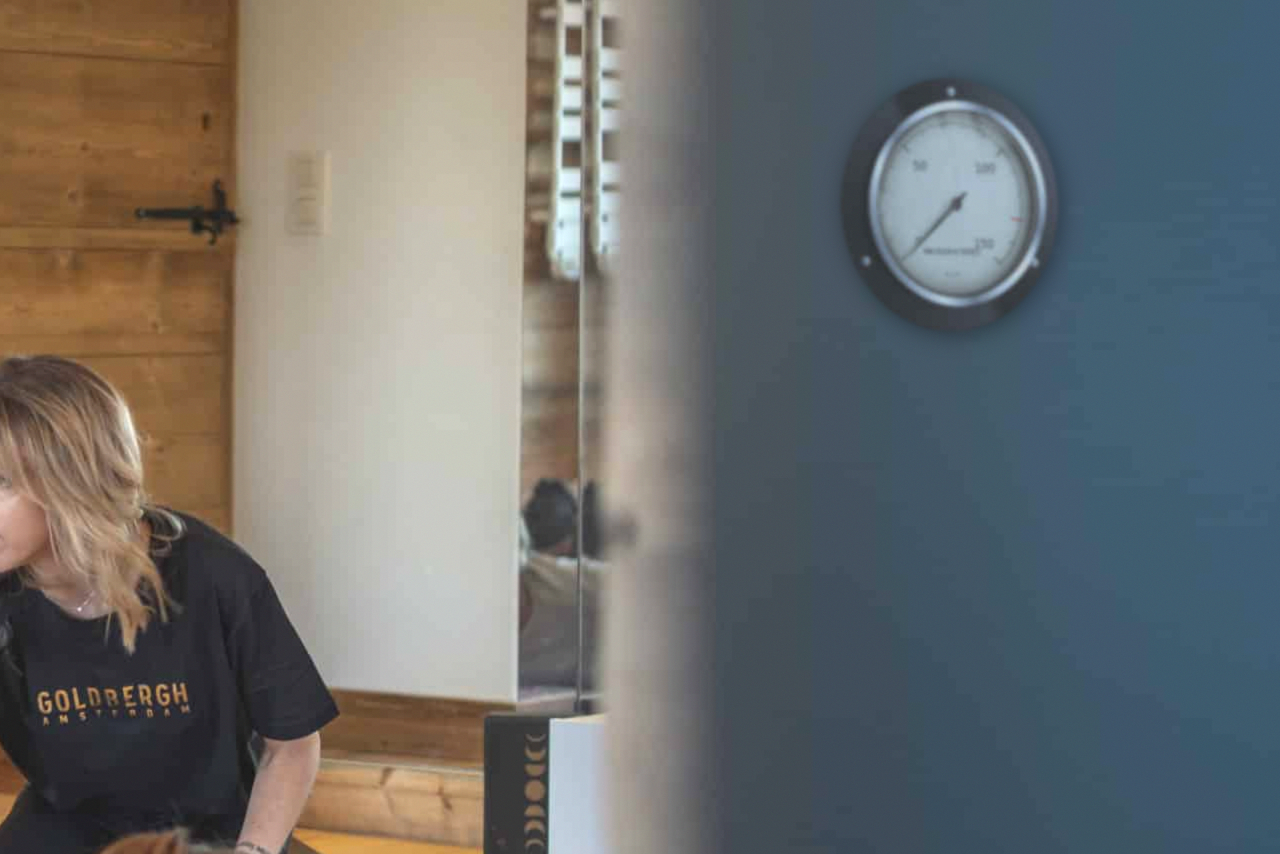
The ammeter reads 0 µA
